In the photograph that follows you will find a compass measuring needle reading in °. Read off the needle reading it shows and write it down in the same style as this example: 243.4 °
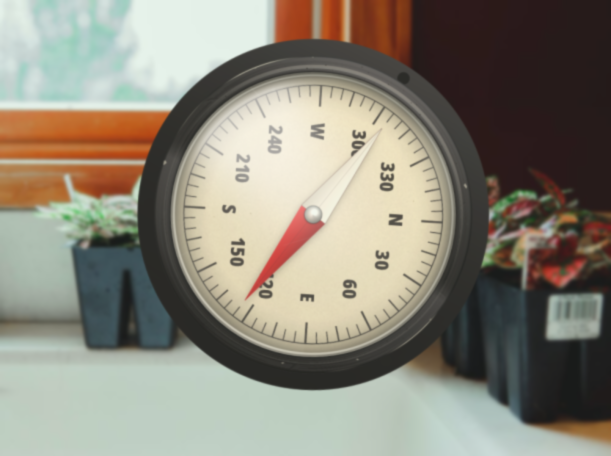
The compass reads 125 °
